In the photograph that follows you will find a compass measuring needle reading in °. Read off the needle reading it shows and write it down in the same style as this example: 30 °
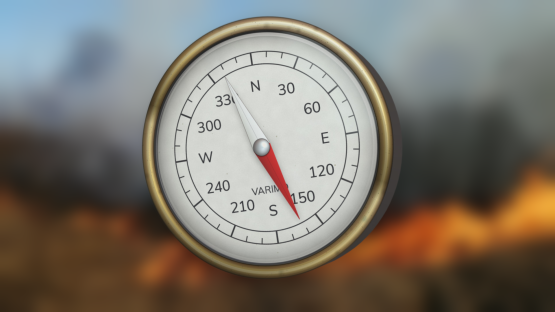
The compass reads 160 °
